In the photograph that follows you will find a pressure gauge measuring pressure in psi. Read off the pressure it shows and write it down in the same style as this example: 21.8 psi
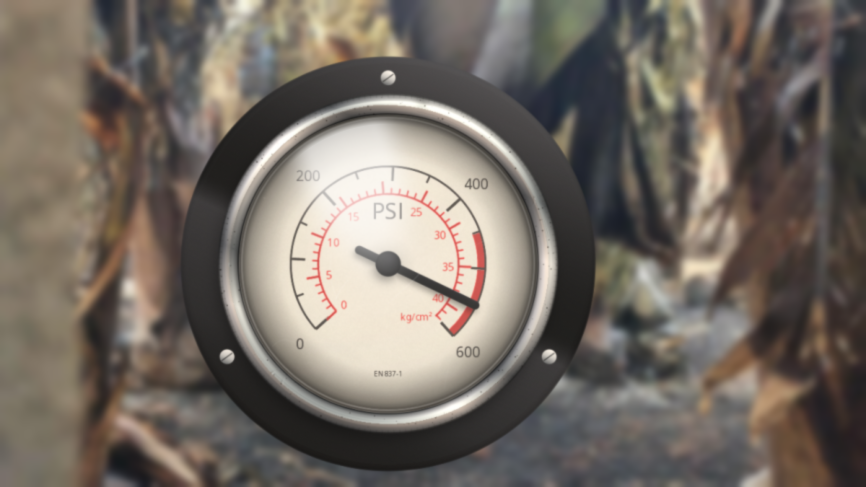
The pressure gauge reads 550 psi
